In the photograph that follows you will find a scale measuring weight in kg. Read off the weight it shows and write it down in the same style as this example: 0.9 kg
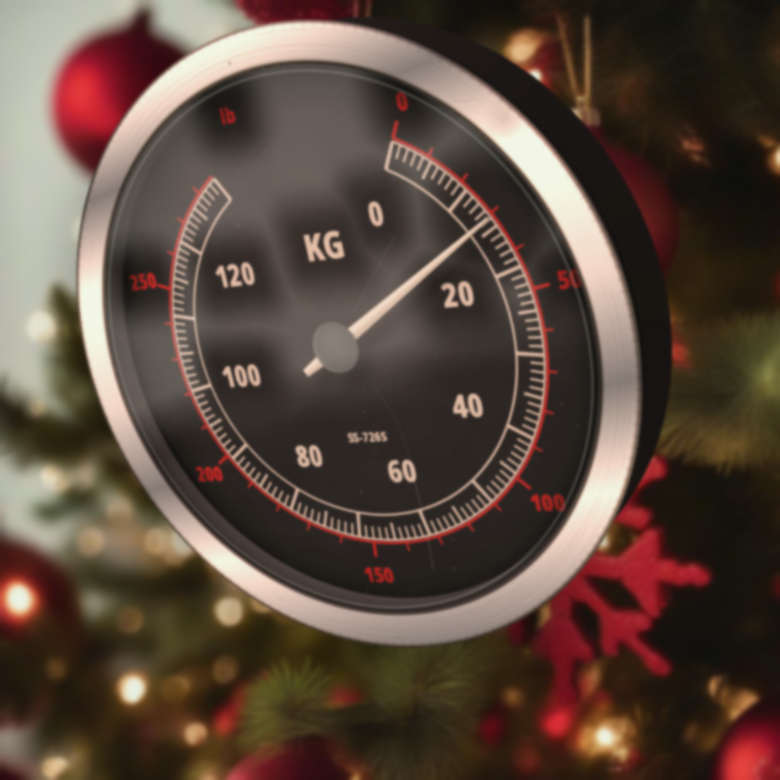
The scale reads 14 kg
